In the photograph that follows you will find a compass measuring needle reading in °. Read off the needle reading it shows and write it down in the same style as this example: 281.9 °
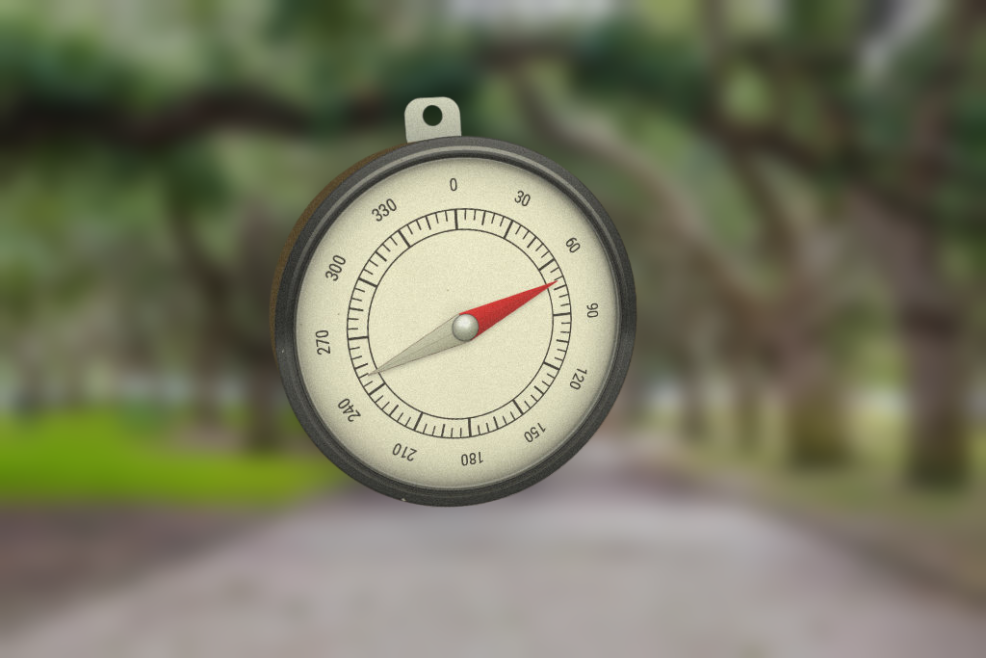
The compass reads 70 °
